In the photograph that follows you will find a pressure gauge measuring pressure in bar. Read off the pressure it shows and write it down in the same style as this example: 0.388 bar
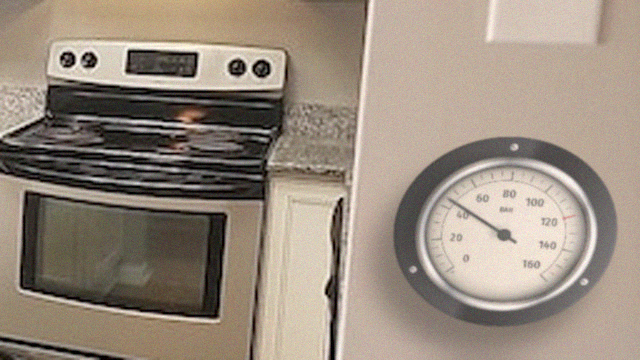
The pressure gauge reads 45 bar
